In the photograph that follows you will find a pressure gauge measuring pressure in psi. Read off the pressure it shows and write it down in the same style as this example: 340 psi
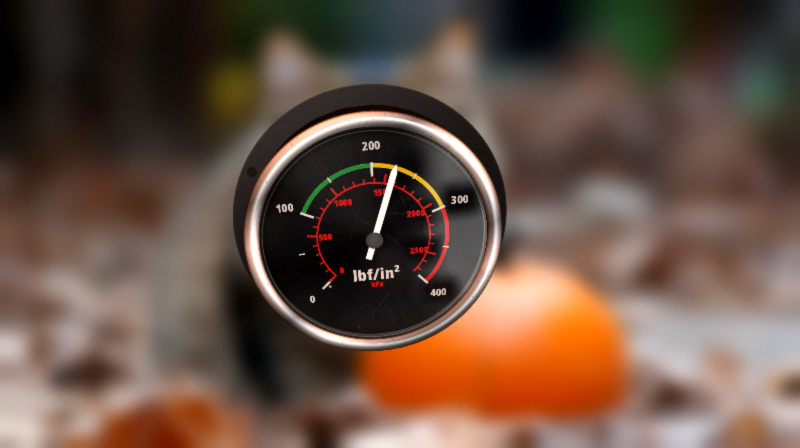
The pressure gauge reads 225 psi
